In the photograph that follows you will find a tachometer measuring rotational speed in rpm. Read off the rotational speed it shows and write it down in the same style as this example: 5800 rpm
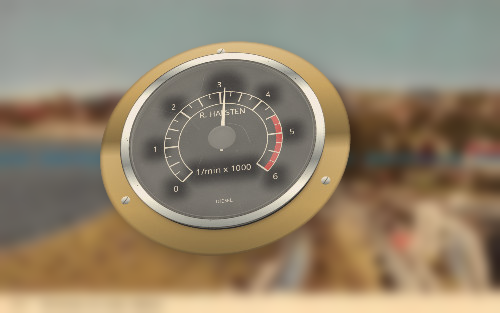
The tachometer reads 3125 rpm
